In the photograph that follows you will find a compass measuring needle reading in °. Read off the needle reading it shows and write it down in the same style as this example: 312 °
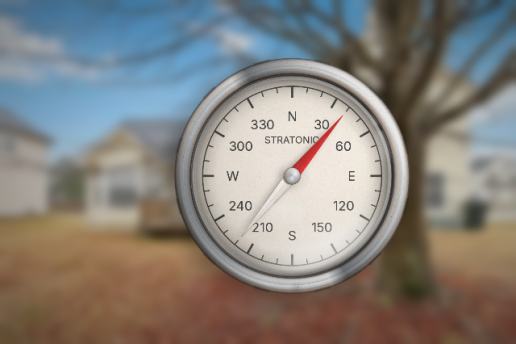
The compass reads 40 °
